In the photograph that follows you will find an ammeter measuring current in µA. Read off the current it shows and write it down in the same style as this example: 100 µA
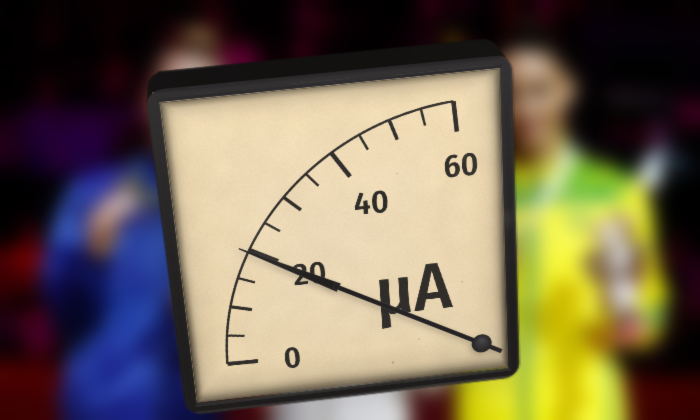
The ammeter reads 20 µA
